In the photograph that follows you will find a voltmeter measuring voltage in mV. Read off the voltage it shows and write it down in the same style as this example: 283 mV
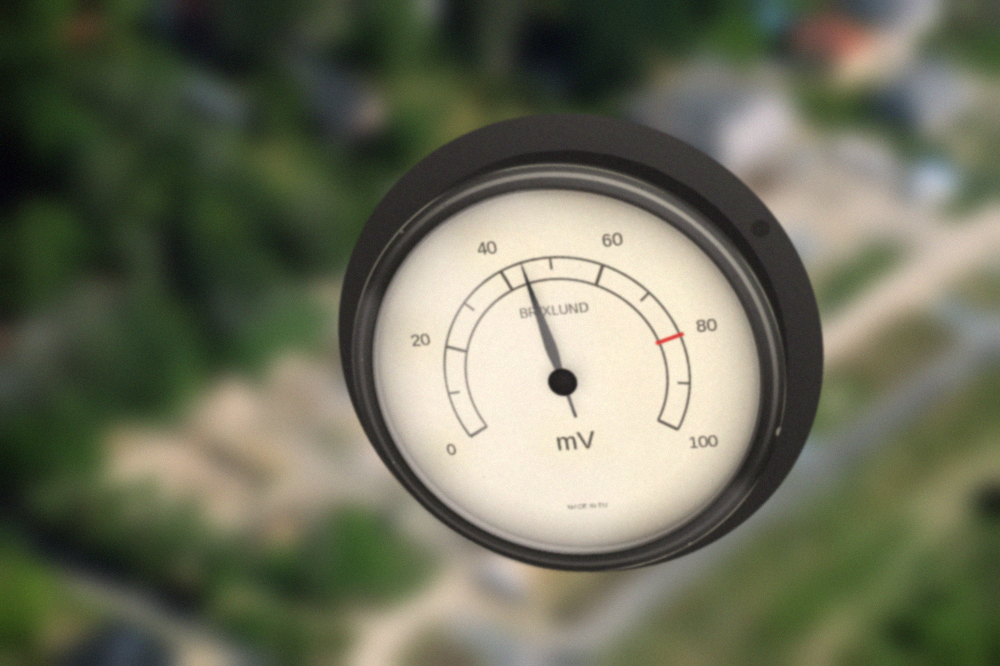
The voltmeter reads 45 mV
